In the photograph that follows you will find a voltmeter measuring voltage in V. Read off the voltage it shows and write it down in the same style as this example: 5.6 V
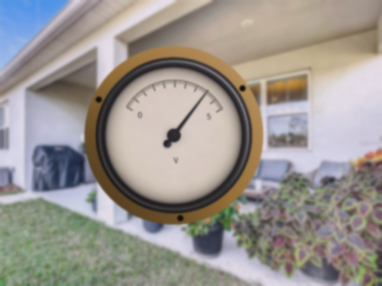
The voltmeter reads 4 V
